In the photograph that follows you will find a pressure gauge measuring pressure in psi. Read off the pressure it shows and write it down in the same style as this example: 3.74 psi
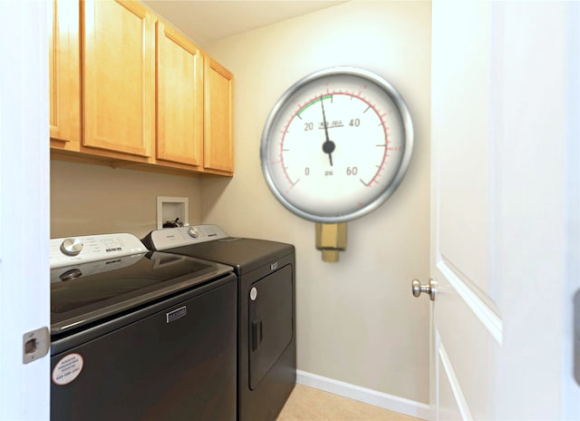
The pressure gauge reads 27.5 psi
